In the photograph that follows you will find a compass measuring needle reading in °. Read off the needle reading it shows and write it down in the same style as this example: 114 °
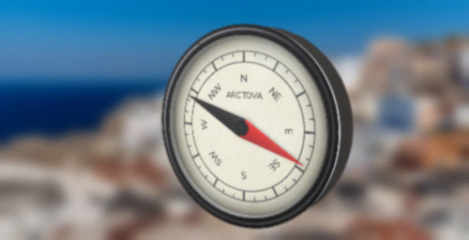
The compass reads 115 °
